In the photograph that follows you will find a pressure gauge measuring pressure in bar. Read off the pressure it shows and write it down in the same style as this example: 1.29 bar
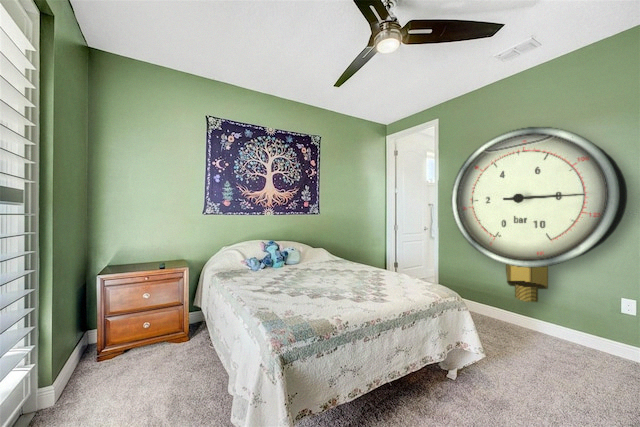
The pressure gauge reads 8 bar
